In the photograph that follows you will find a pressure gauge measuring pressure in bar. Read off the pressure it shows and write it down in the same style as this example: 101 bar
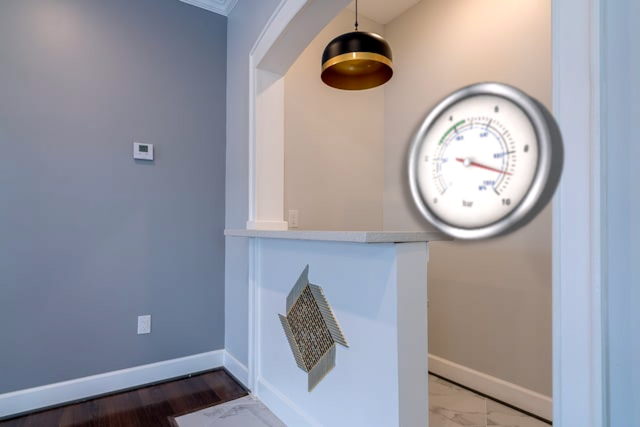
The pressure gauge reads 9 bar
